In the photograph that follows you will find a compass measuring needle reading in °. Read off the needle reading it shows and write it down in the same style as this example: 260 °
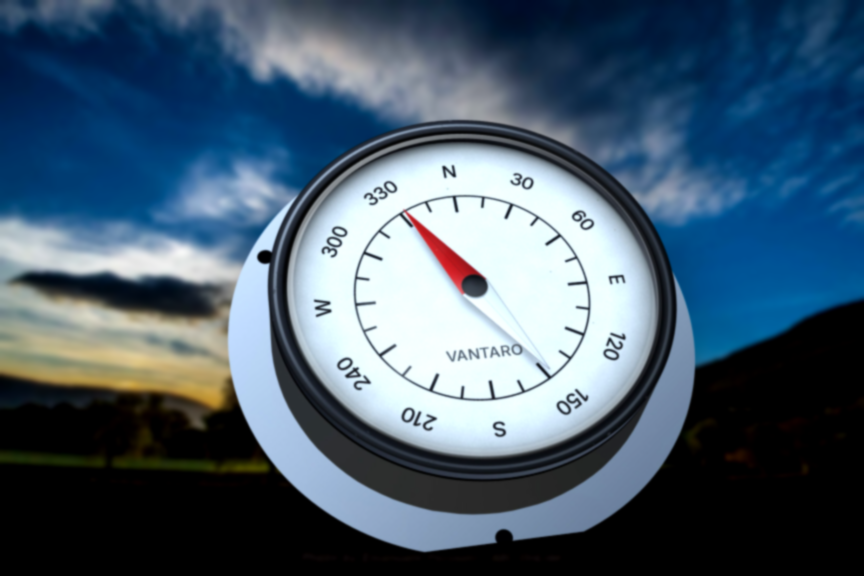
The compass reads 330 °
